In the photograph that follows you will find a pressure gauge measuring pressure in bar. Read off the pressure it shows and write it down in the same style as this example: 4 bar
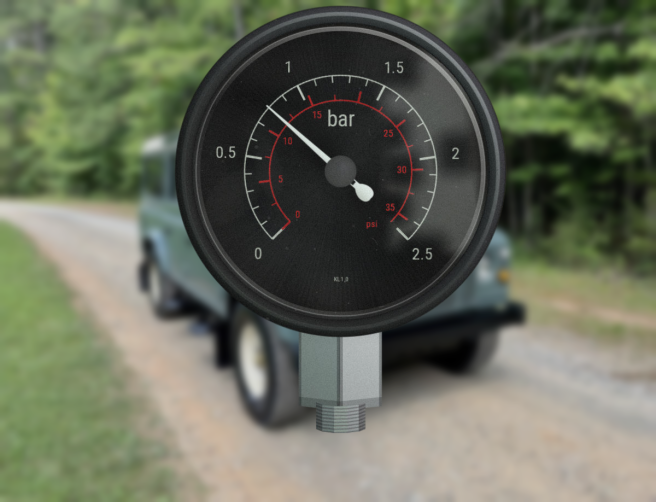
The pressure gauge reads 0.8 bar
